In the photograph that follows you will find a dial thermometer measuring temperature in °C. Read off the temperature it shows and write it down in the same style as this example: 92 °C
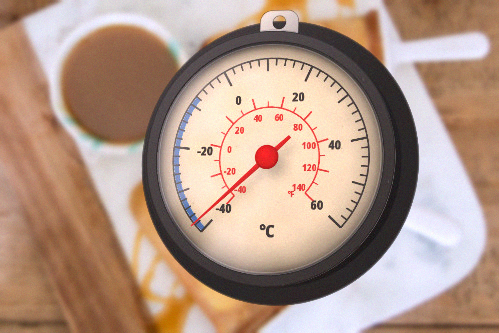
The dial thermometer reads -38 °C
